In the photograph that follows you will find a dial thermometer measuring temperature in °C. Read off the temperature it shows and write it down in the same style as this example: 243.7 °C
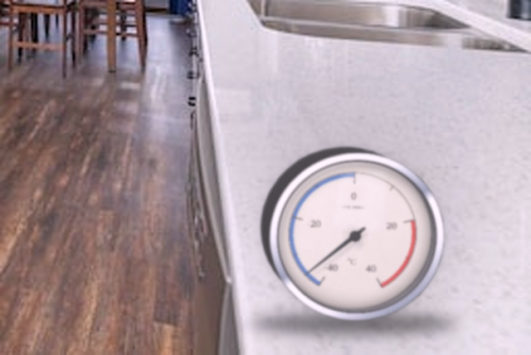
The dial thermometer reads -35 °C
